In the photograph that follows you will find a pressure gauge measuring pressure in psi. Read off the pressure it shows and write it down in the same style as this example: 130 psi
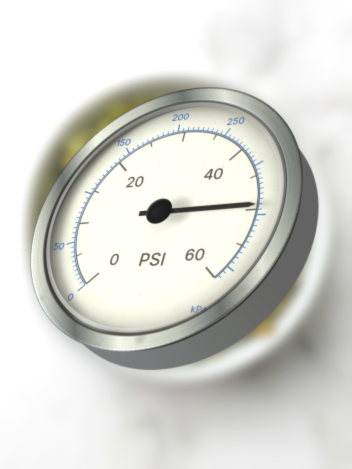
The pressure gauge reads 50 psi
